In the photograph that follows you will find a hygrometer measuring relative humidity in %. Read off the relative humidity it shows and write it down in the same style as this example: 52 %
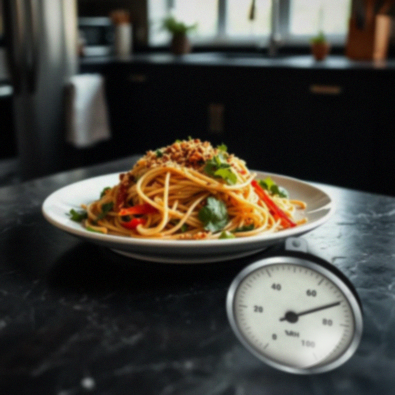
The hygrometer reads 70 %
